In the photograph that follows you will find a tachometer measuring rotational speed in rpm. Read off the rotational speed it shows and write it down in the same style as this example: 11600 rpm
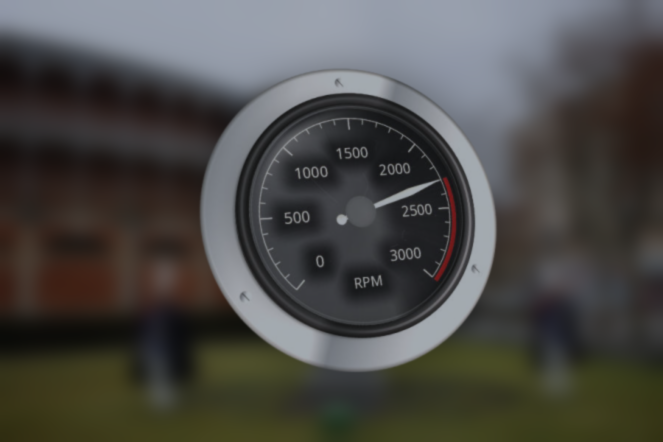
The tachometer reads 2300 rpm
